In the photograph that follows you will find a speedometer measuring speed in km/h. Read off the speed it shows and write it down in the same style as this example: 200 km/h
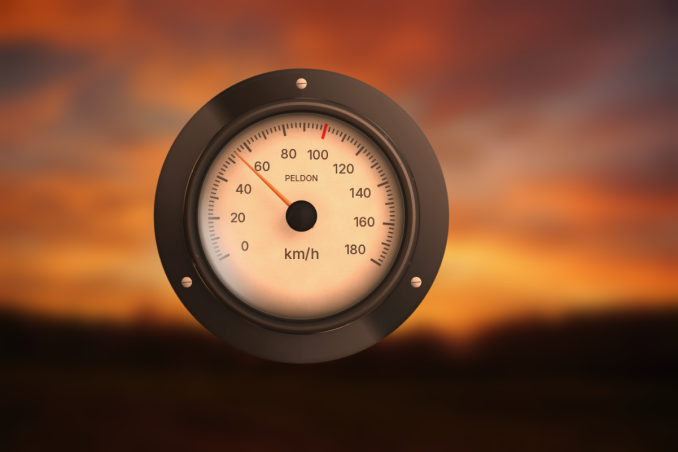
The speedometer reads 54 km/h
